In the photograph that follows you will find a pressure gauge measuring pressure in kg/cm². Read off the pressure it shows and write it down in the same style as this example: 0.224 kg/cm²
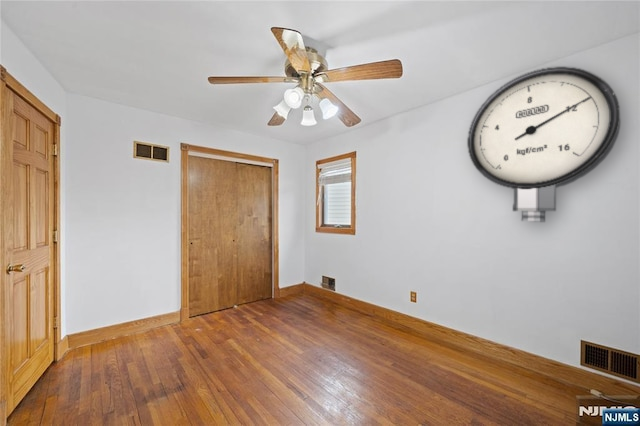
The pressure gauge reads 12 kg/cm²
